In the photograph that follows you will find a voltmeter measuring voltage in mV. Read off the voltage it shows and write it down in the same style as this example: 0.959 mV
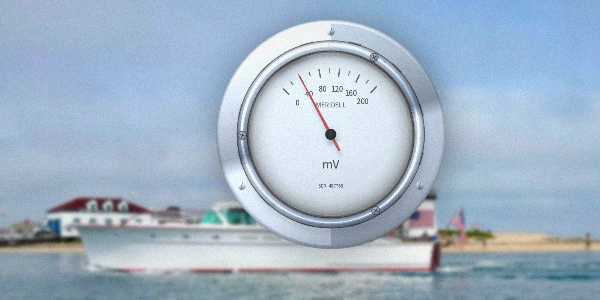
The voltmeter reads 40 mV
